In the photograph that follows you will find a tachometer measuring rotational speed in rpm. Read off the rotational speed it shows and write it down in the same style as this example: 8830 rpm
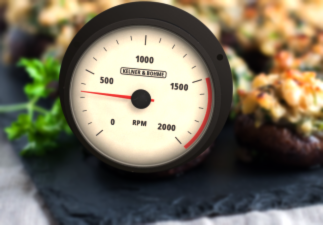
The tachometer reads 350 rpm
